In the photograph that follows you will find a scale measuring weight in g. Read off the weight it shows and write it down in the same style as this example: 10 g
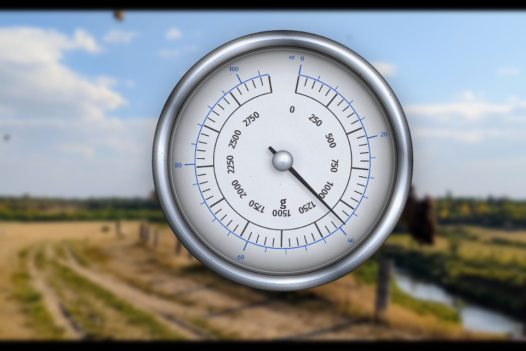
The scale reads 1100 g
